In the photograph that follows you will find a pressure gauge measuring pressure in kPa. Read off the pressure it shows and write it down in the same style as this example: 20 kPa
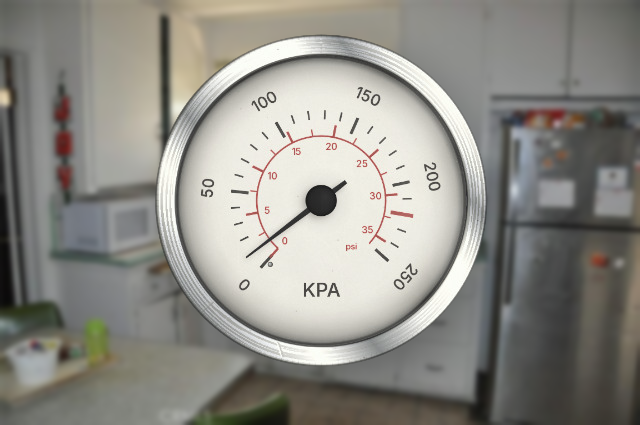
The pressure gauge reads 10 kPa
